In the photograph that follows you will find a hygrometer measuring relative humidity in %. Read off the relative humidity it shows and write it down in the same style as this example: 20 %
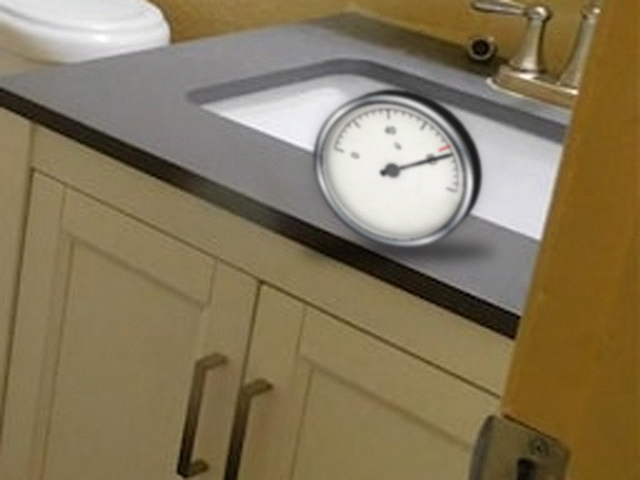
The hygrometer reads 80 %
